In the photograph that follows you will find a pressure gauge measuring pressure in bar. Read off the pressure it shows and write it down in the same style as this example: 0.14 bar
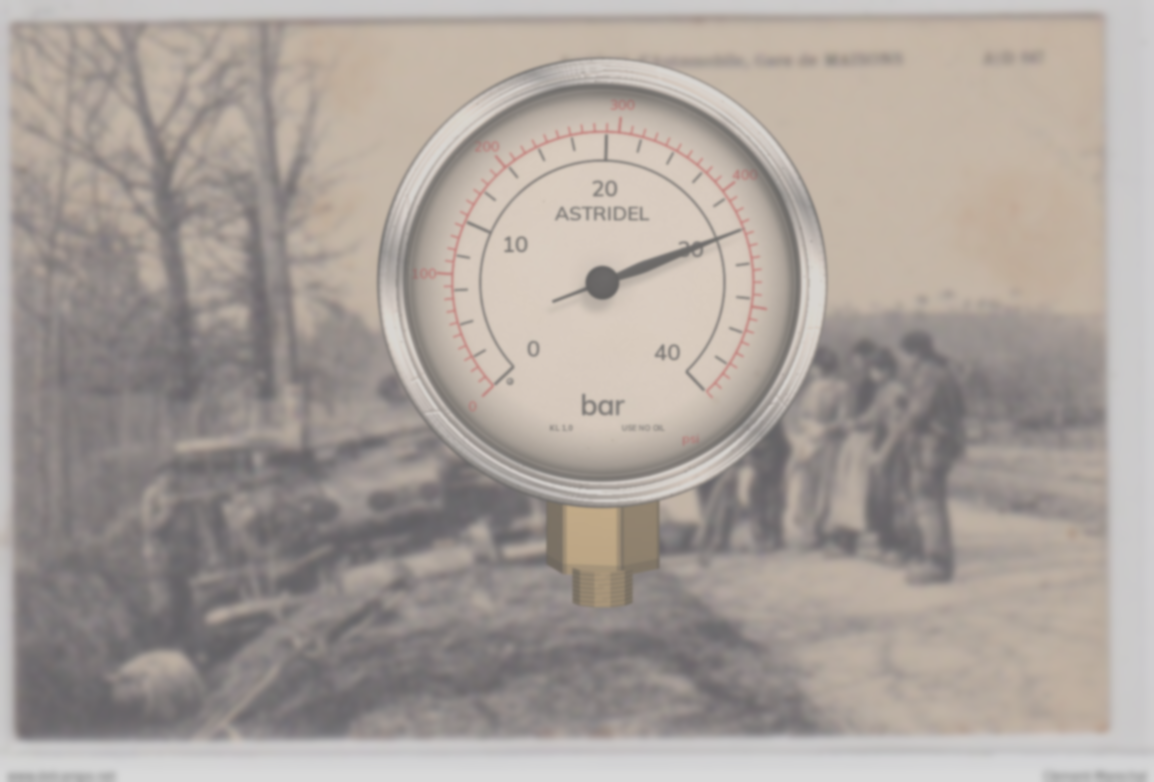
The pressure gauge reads 30 bar
